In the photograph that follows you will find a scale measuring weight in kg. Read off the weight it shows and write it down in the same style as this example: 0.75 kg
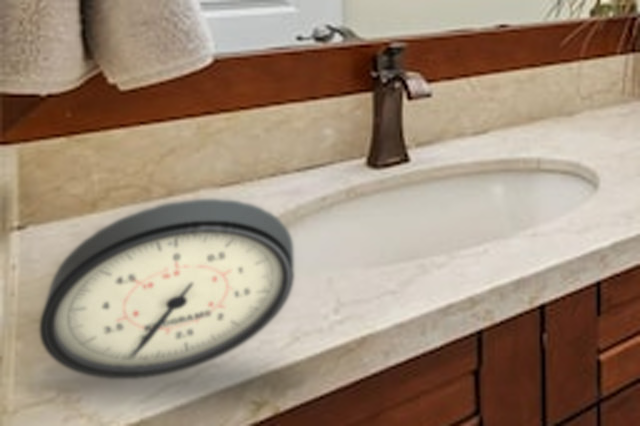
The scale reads 3 kg
